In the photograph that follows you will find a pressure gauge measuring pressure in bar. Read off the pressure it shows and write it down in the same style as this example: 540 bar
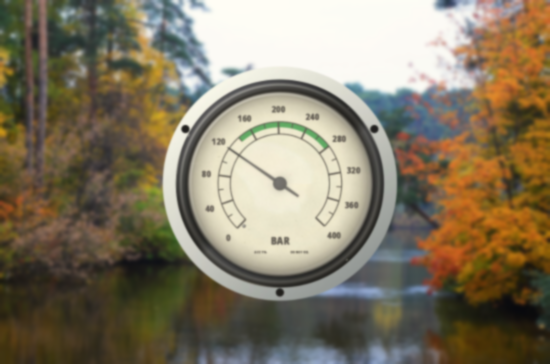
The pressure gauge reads 120 bar
